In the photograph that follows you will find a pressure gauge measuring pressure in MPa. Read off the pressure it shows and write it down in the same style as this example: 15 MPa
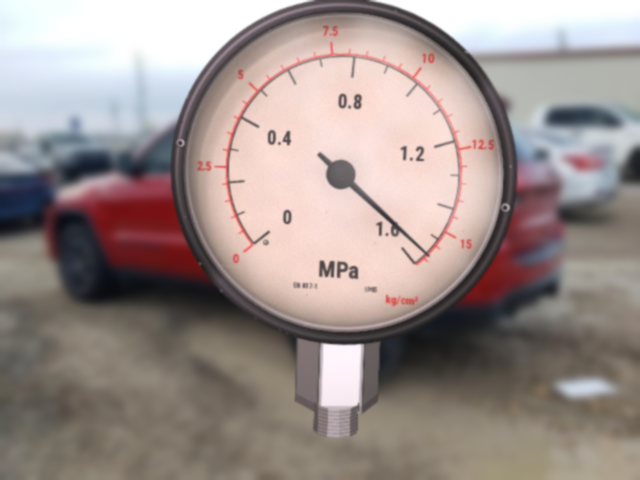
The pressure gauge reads 1.55 MPa
